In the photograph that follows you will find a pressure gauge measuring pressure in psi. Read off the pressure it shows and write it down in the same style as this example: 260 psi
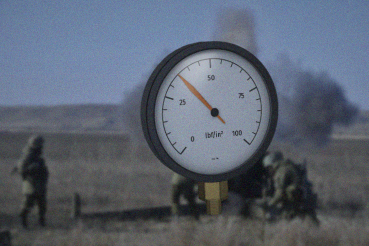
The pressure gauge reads 35 psi
